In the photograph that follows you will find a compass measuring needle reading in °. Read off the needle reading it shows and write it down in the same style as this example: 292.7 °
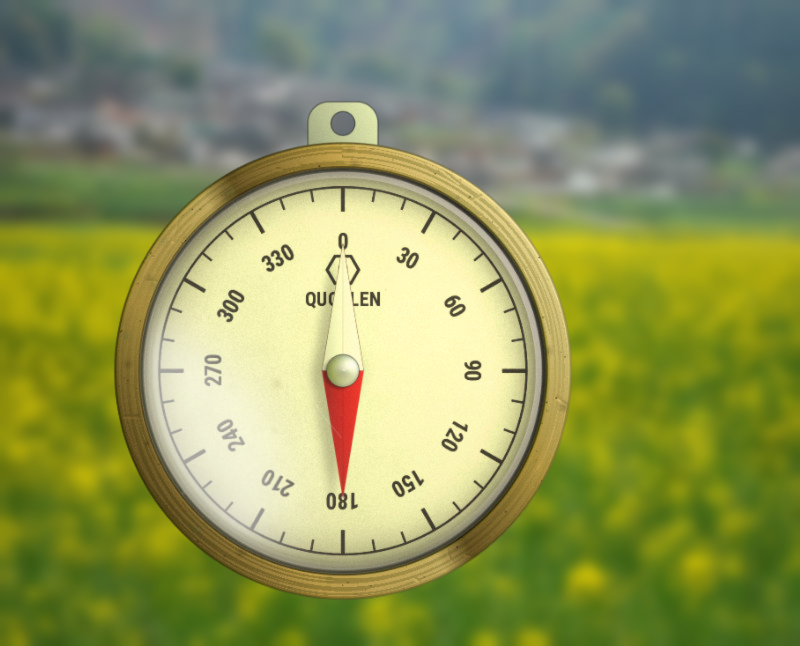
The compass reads 180 °
